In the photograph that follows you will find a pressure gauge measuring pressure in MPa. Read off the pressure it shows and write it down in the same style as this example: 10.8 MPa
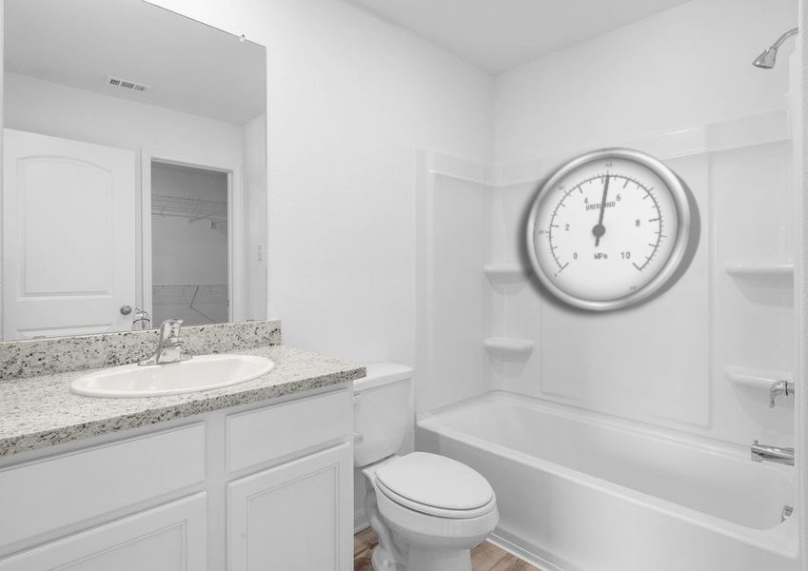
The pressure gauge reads 5.25 MPa
